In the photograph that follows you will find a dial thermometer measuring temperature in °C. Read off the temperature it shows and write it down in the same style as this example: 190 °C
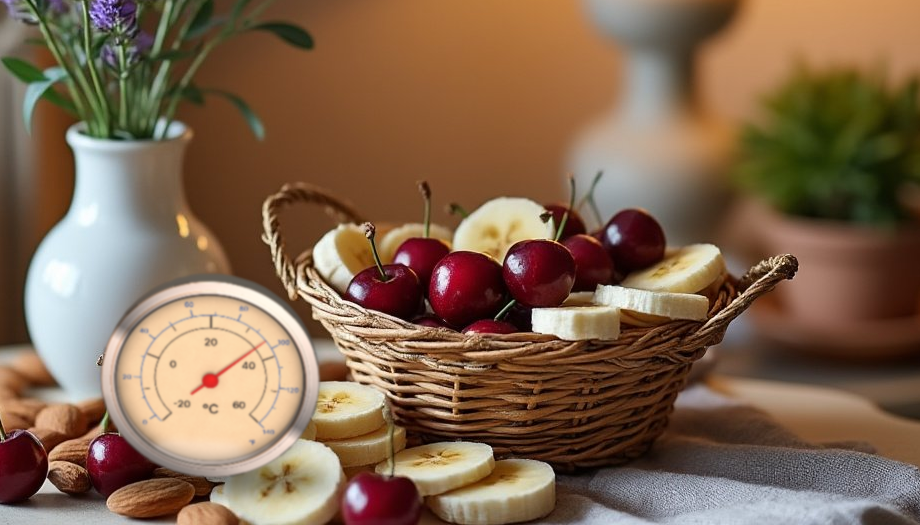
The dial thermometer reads 35 °C
